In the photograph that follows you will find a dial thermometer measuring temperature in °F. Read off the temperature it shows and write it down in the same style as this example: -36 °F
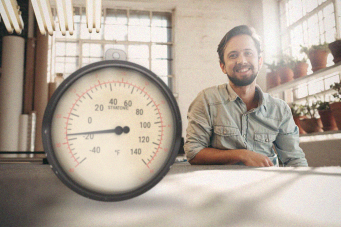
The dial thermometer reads -16 °F
